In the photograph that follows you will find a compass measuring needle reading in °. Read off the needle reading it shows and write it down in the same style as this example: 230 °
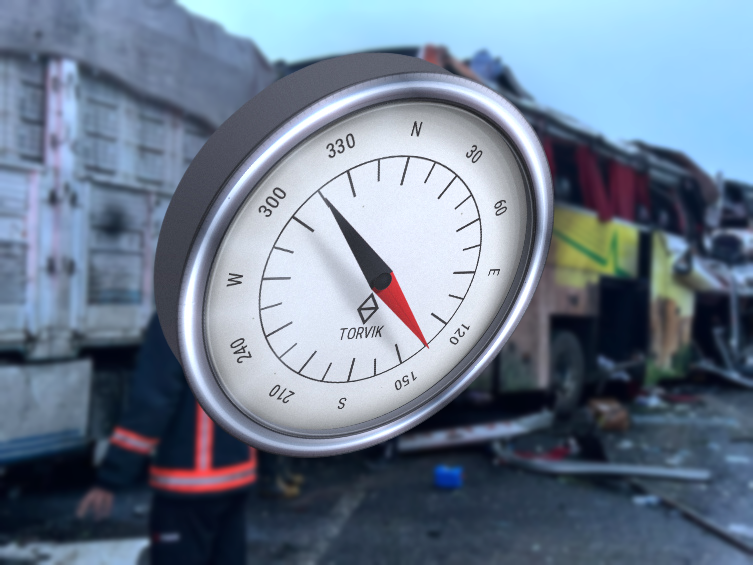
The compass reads 135 °
